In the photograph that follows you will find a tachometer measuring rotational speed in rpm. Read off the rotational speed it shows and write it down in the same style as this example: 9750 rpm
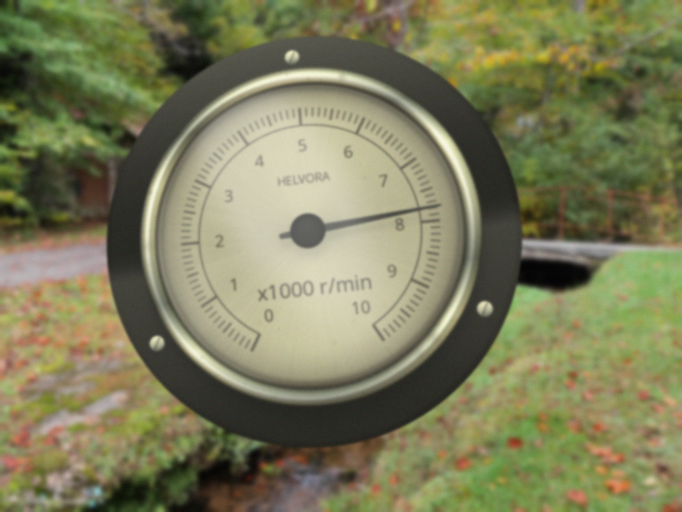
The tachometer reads 7800 rpm
